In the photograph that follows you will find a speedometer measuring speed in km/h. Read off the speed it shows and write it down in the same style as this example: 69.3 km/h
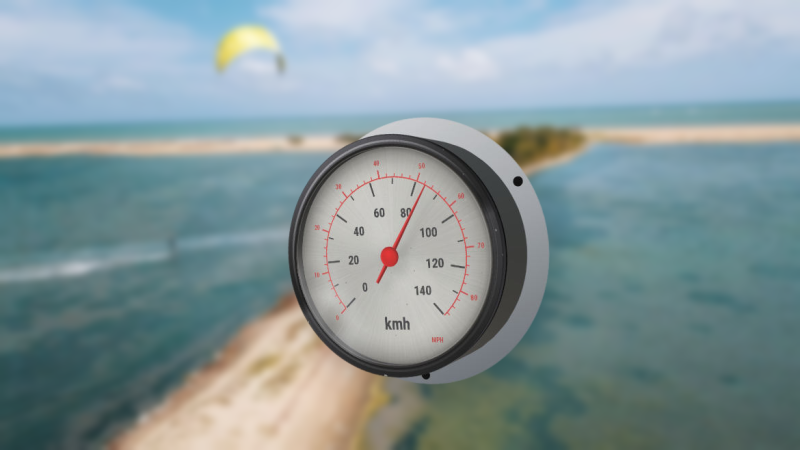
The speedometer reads 85 km/h
